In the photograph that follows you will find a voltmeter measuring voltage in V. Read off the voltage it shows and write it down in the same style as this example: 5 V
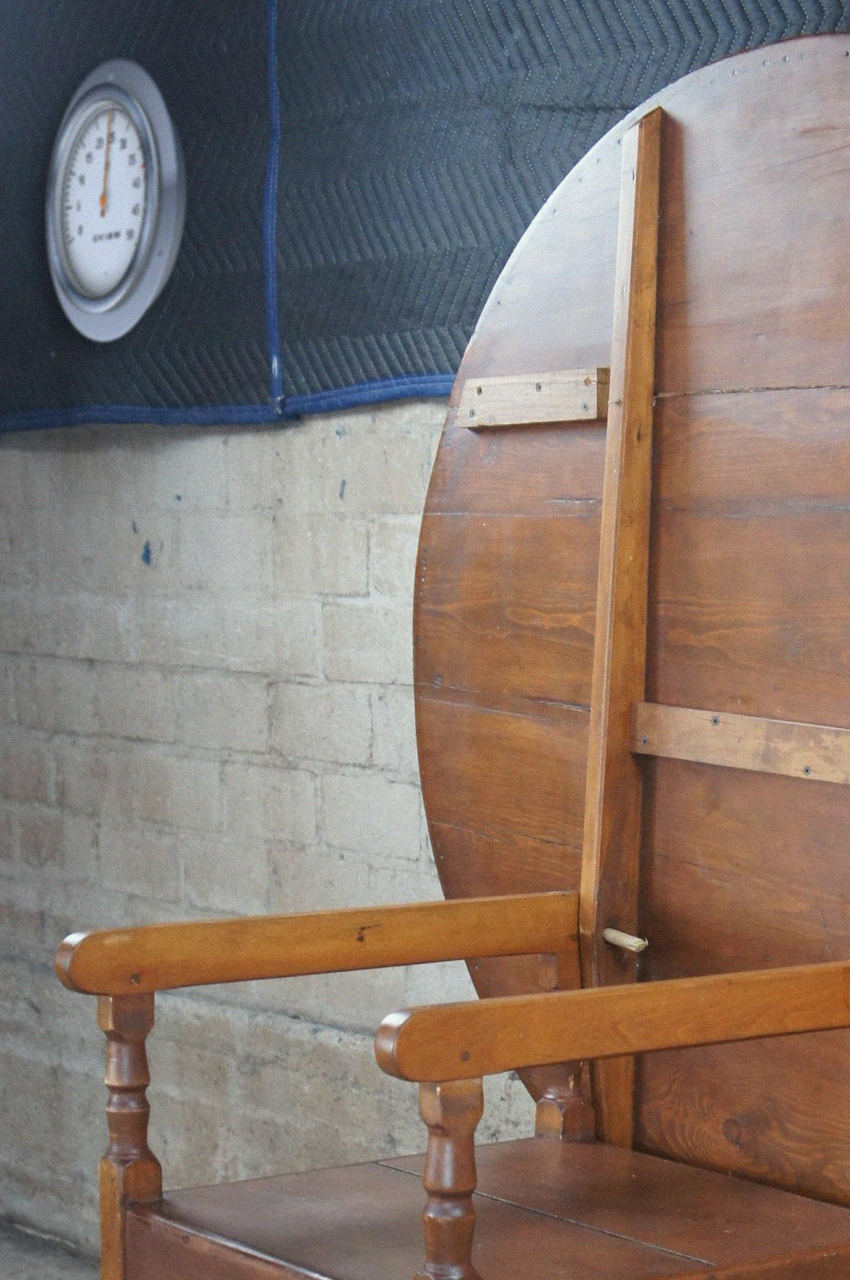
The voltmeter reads 25 V
